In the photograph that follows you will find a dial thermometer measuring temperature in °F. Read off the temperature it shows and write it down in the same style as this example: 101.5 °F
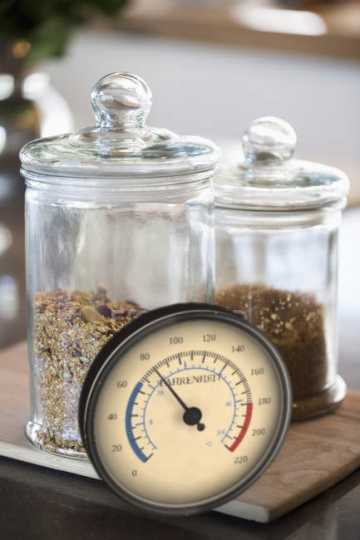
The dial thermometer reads 80 °F
